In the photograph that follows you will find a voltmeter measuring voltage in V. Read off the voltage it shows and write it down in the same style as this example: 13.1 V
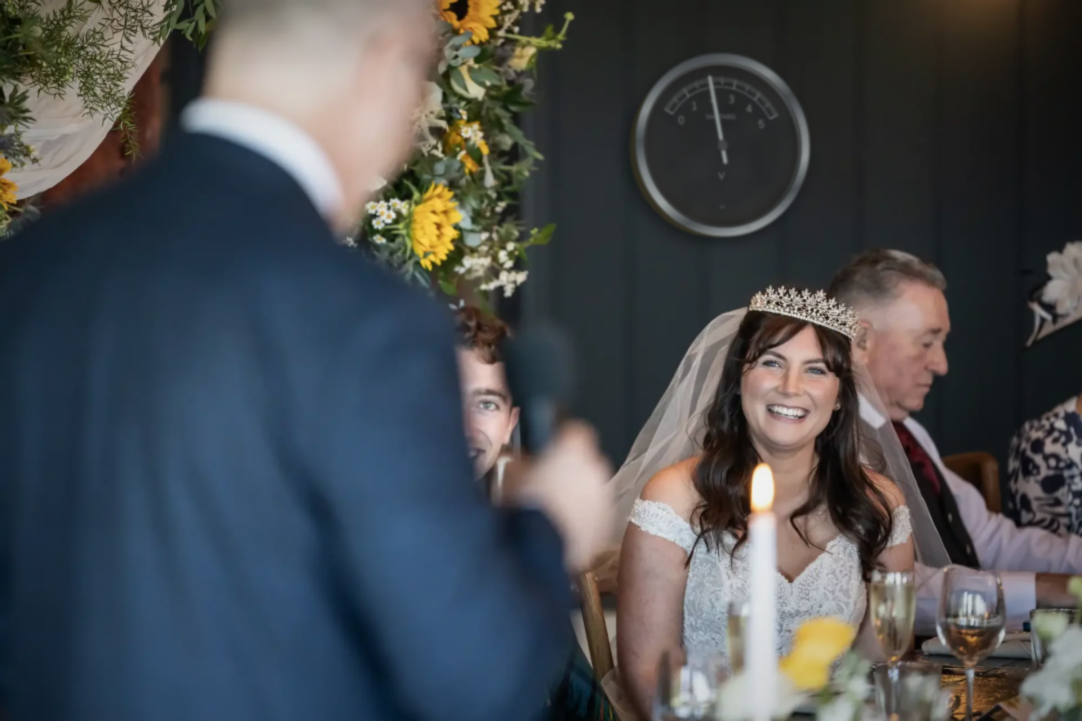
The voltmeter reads 2 V
